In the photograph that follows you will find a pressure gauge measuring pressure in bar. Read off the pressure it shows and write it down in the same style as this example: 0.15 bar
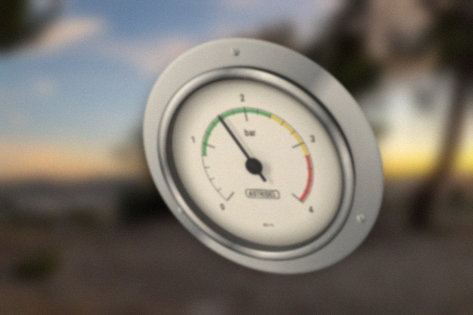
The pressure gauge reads 1.6 bar
